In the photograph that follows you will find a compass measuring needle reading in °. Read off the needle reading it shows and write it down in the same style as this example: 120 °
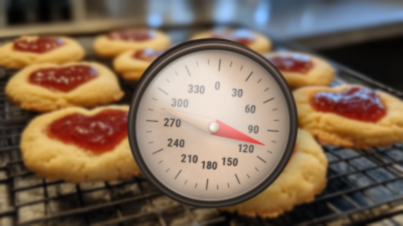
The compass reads 105 °
